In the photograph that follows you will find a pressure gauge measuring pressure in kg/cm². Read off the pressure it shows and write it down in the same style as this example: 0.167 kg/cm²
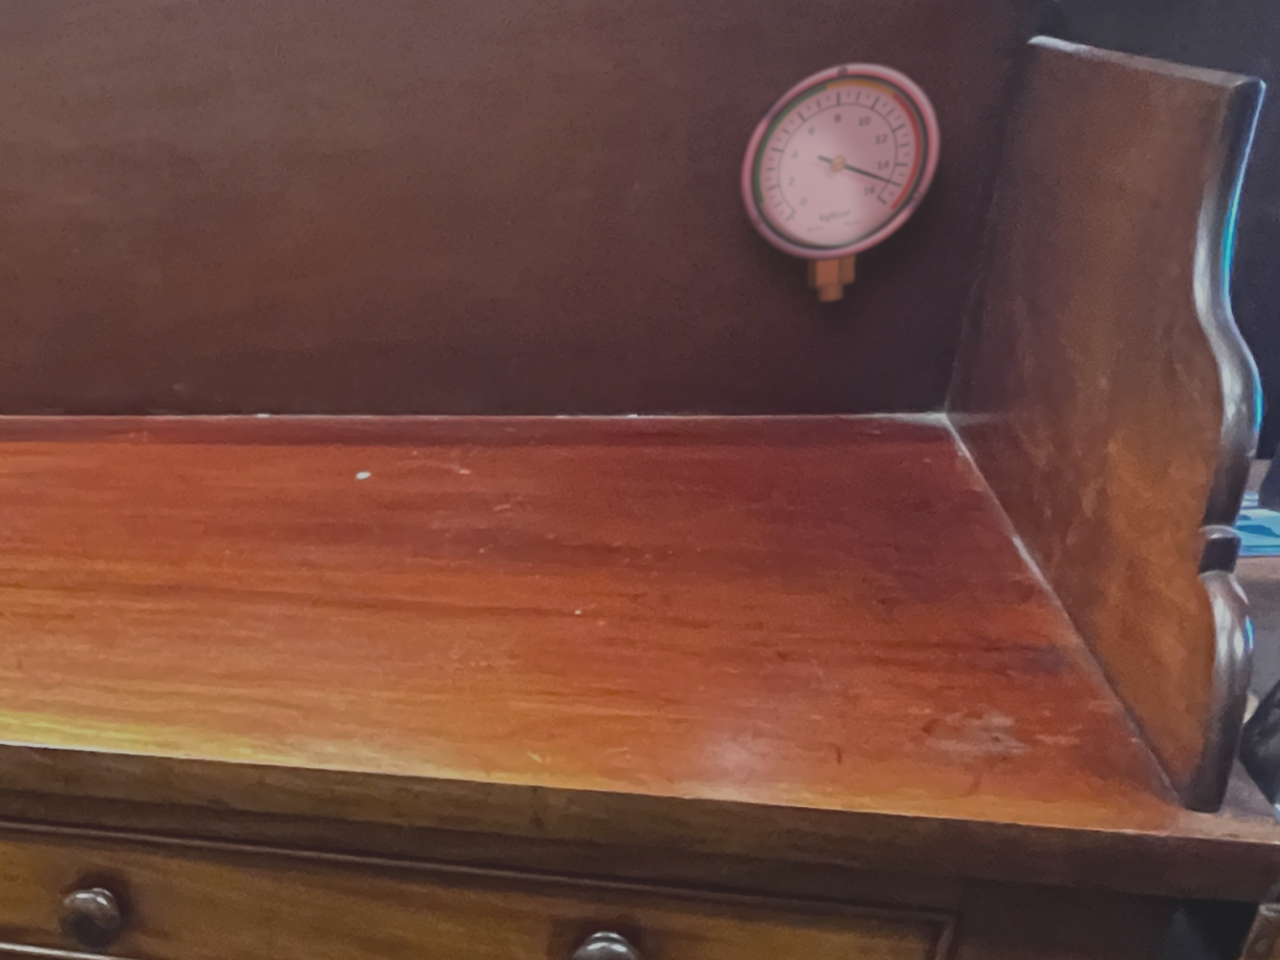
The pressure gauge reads 15 kg/cm²
